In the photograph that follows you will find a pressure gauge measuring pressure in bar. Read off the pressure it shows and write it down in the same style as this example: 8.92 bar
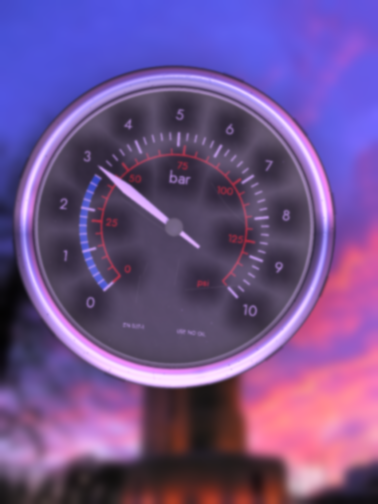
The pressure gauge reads 3 bar
